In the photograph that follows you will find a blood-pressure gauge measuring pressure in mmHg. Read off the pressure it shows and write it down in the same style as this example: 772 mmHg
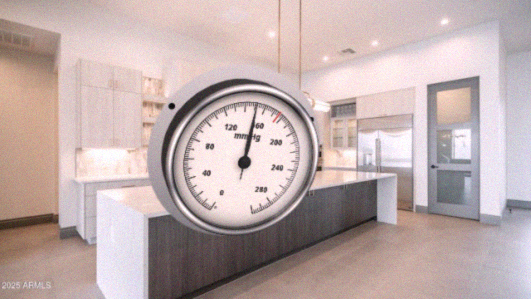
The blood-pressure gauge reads 150 mmHg
